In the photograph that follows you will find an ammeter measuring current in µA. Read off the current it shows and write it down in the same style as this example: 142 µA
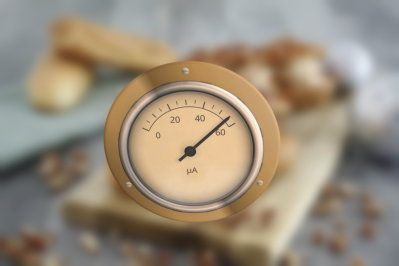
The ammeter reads 55 µA
